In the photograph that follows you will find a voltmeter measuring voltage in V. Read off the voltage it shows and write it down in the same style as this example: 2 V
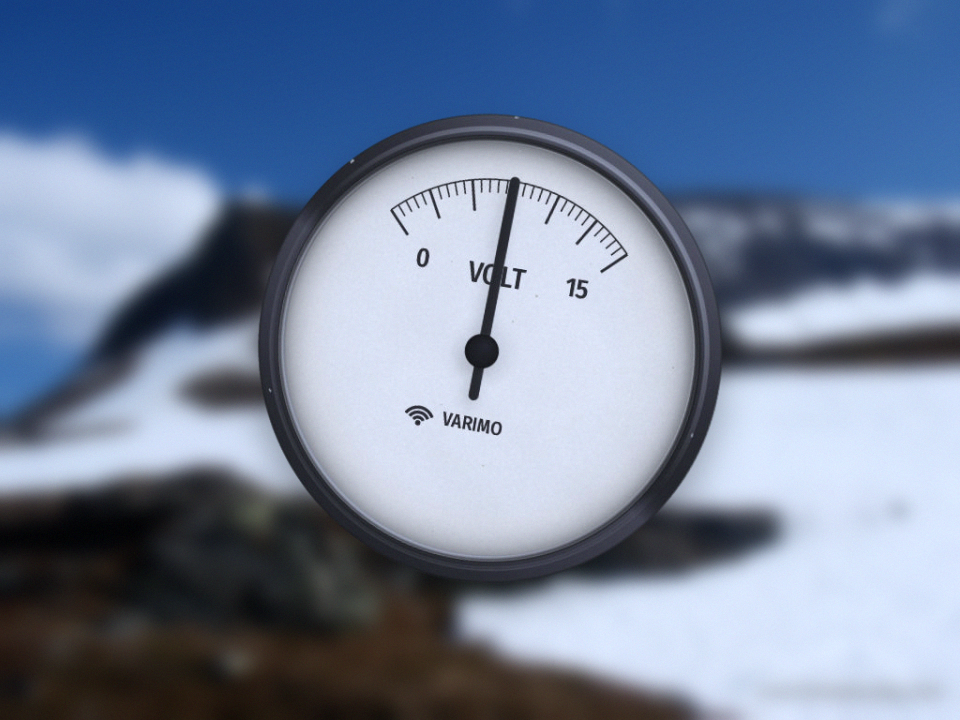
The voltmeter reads 7.5 V
